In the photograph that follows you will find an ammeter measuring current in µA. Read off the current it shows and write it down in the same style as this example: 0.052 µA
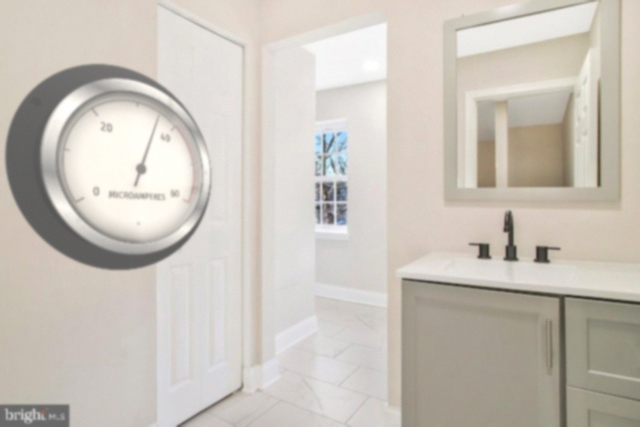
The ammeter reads 35 µA
